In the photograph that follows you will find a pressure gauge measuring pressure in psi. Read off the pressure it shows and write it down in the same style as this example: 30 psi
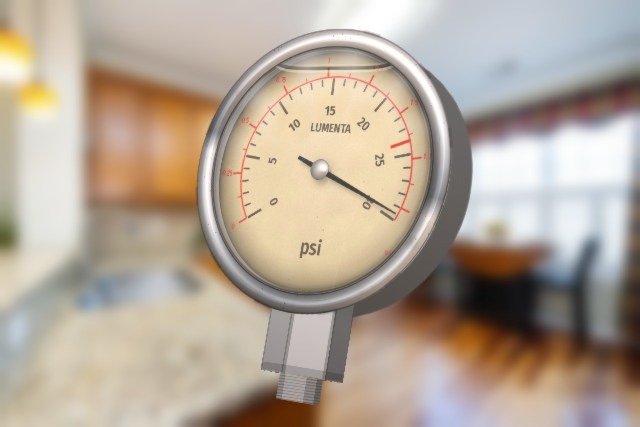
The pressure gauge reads 29.5 psi
